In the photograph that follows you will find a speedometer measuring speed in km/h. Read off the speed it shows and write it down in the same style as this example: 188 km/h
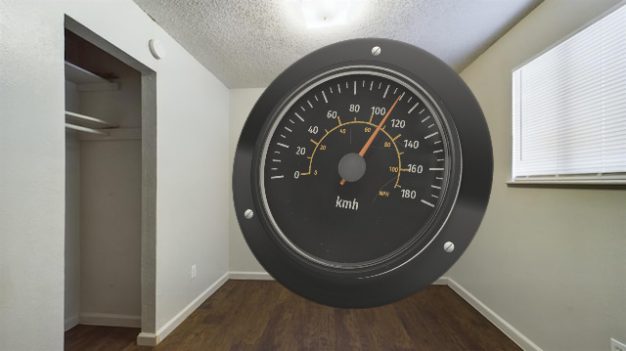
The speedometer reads 110 km/h
